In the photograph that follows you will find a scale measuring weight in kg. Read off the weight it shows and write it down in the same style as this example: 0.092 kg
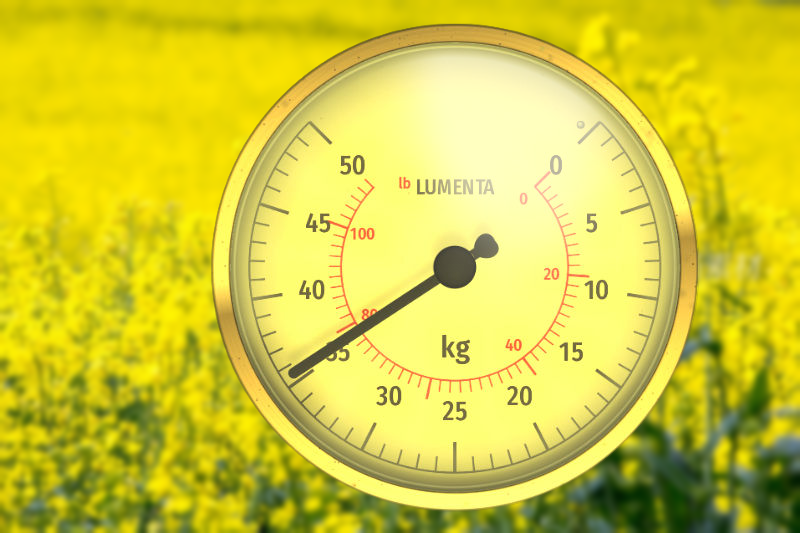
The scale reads 35.5 kg
